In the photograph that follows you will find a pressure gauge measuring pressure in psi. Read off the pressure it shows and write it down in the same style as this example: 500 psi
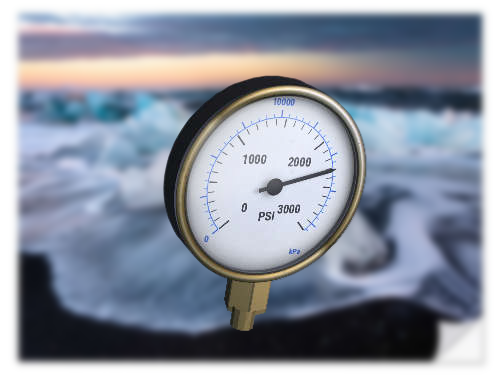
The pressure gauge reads 2300 psi
